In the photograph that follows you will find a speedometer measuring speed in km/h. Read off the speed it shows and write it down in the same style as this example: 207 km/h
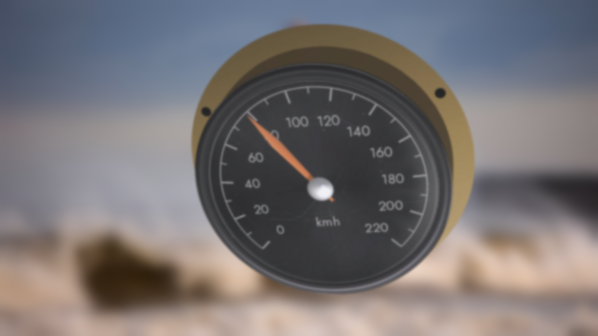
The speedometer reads 80 km/h
